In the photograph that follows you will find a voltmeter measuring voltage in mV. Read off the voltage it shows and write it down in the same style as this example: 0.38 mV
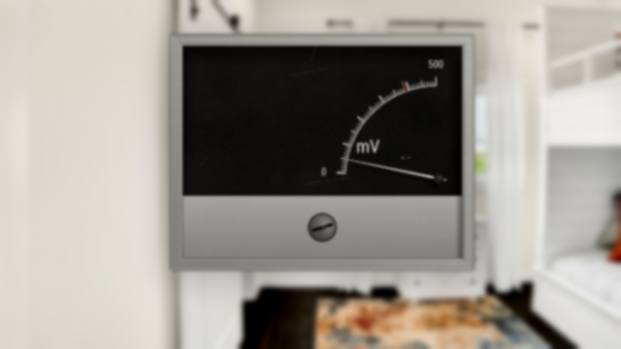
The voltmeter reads 50 mV
